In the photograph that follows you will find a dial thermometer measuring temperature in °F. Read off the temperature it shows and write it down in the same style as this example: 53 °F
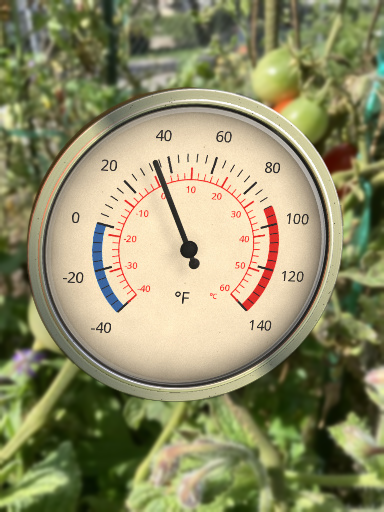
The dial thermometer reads 34 °F
